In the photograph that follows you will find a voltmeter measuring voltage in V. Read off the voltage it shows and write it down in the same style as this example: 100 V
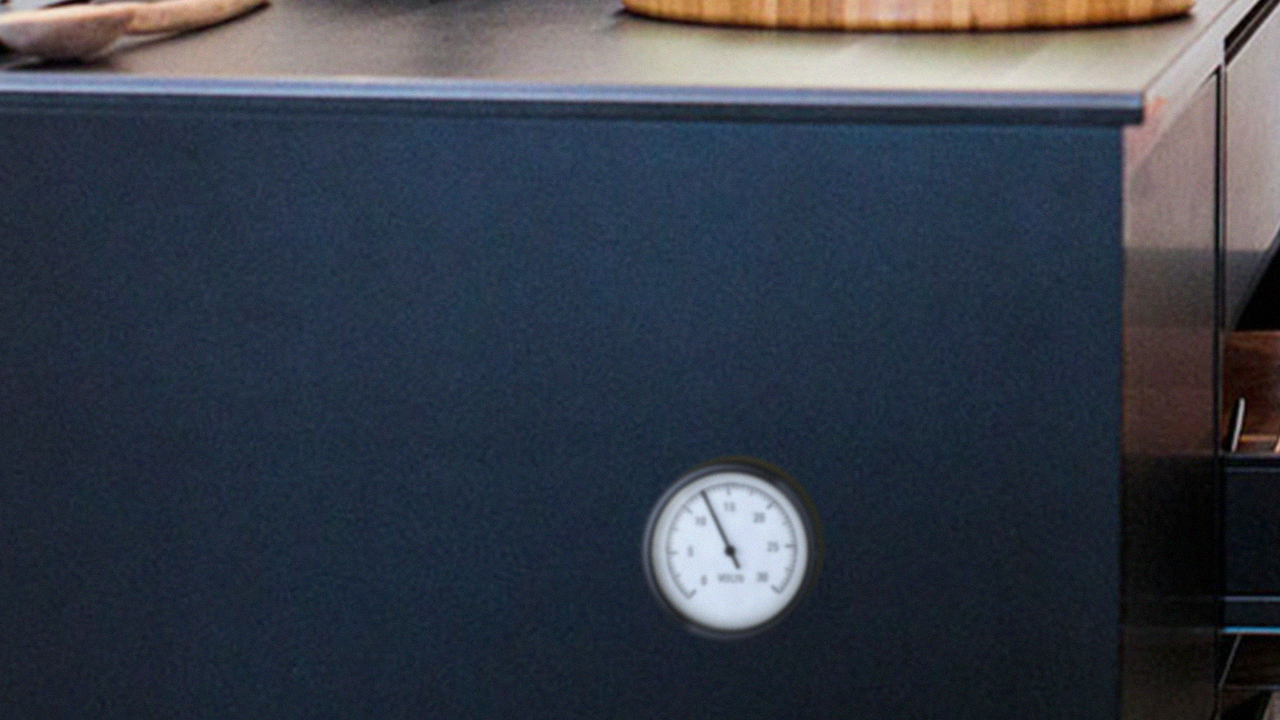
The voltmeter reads 12.5 V
